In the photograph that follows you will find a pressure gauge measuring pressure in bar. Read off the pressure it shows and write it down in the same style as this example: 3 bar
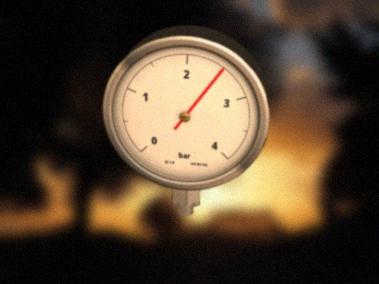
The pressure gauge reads 2.5 bar
